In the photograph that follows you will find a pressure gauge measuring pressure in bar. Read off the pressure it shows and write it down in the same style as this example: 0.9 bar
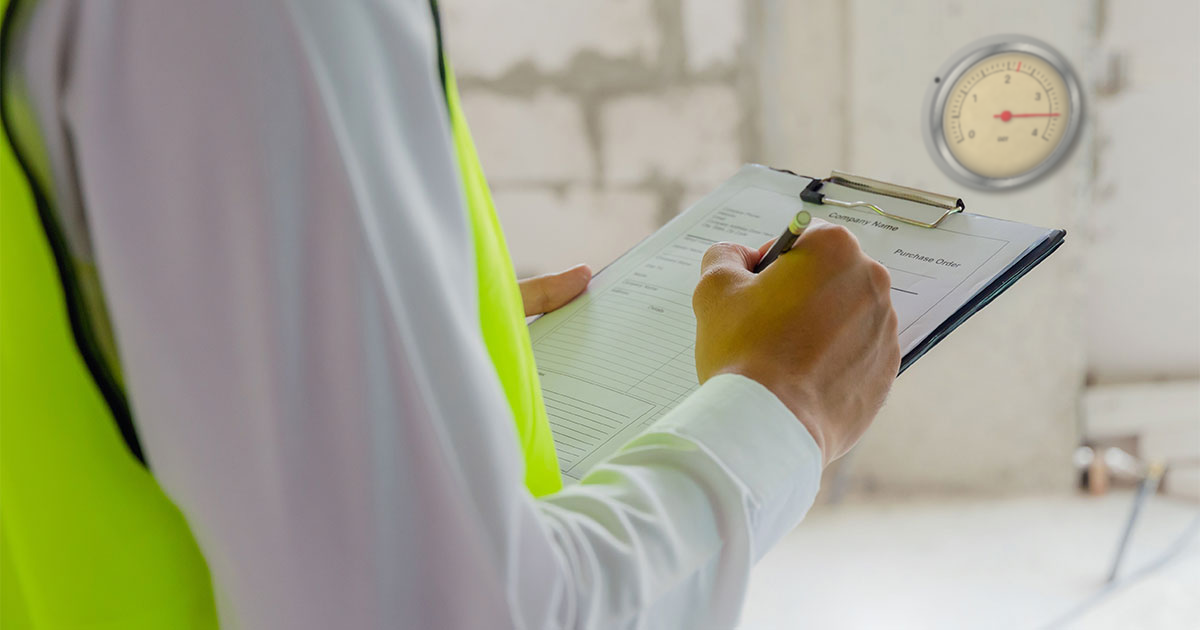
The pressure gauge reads 3.5 bar
